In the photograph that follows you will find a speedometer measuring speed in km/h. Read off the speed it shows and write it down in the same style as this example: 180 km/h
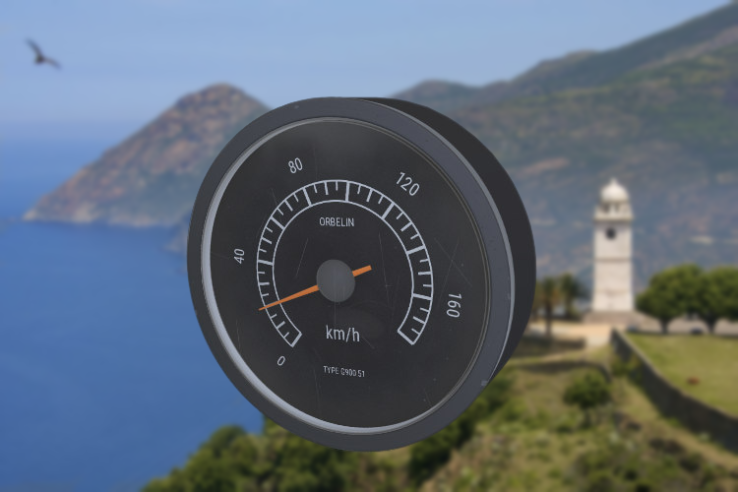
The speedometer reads 20 km/h
